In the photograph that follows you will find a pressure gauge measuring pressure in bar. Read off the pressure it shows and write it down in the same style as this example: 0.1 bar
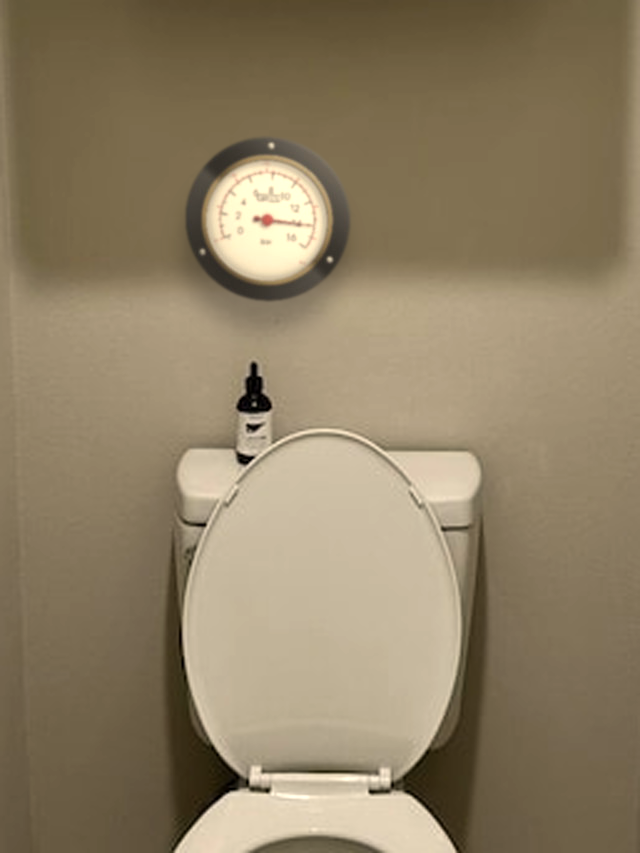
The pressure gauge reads 14 bar
